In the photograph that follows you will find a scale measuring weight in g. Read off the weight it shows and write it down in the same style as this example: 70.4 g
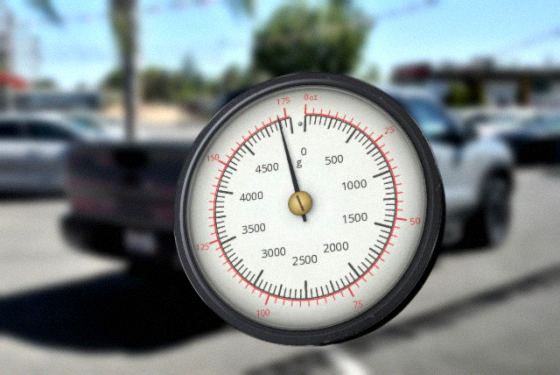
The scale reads 4900 g
